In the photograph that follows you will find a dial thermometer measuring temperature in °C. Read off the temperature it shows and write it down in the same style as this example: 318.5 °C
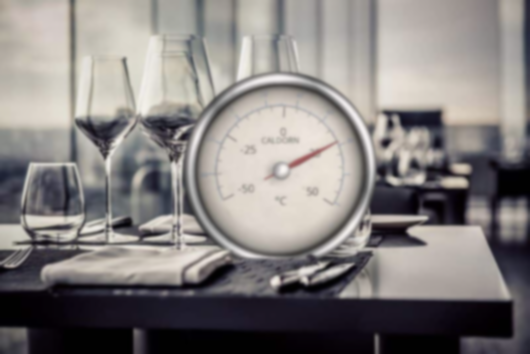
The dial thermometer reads 25 °C
